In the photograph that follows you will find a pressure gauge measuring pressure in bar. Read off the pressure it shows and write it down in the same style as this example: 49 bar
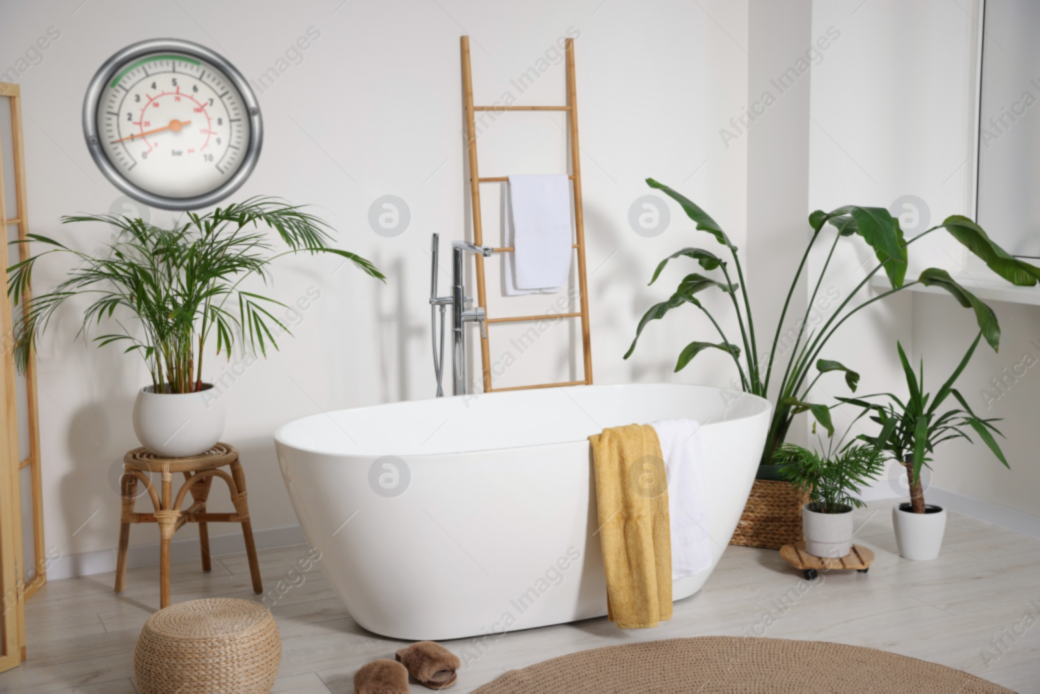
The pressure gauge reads 1 bar
